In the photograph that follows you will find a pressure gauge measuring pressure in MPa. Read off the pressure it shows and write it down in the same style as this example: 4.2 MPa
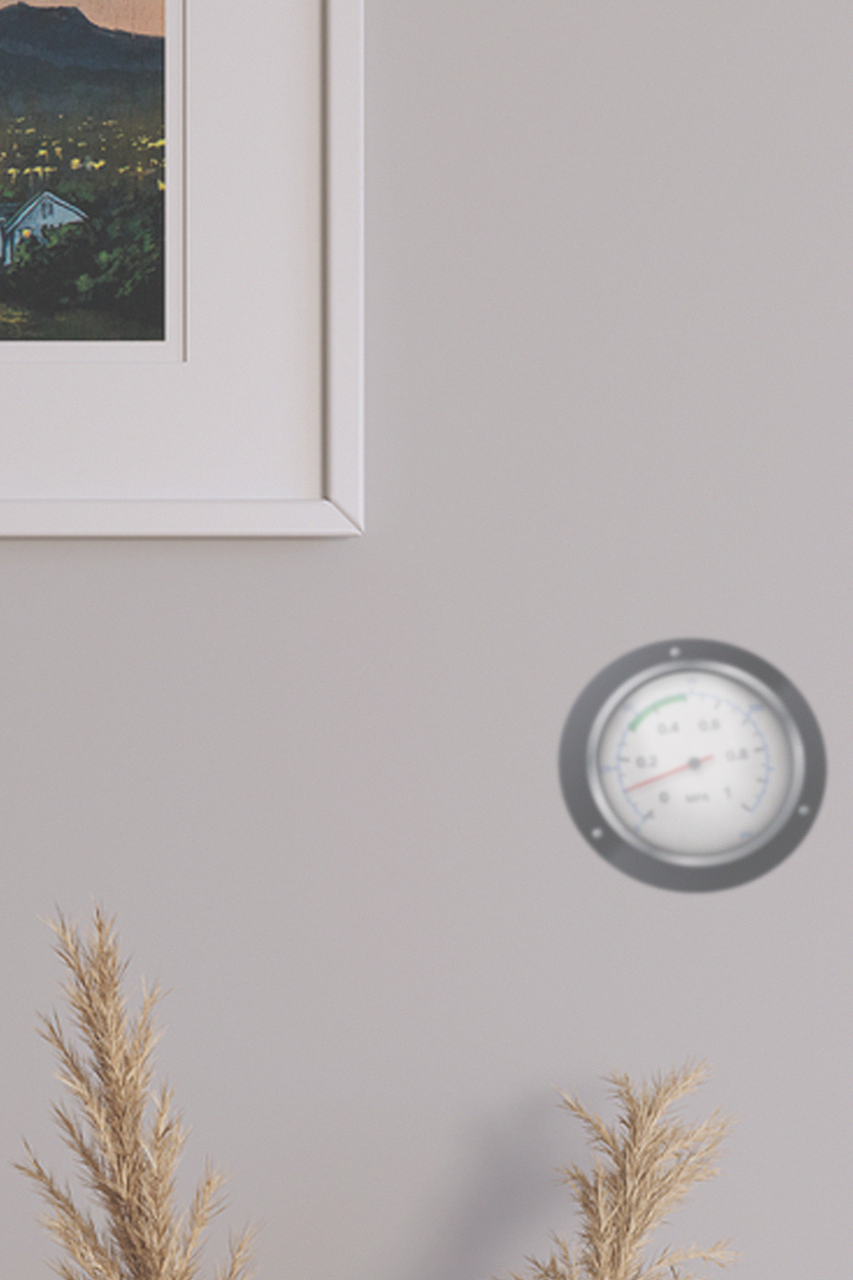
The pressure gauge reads 0.1 MPa
